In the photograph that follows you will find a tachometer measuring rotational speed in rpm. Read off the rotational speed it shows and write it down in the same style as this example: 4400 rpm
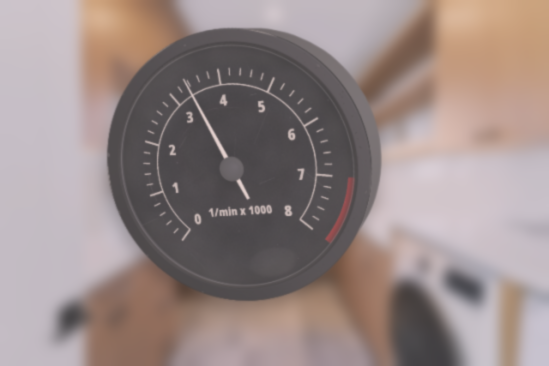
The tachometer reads 3400 rpm
